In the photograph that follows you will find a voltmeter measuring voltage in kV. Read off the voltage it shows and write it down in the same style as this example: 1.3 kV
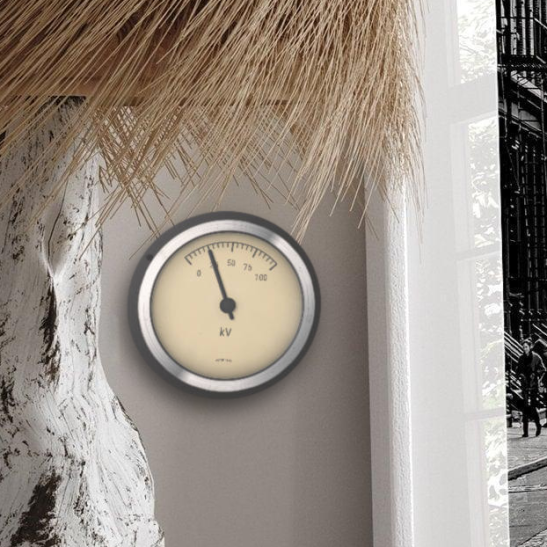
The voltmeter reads 25 kV
